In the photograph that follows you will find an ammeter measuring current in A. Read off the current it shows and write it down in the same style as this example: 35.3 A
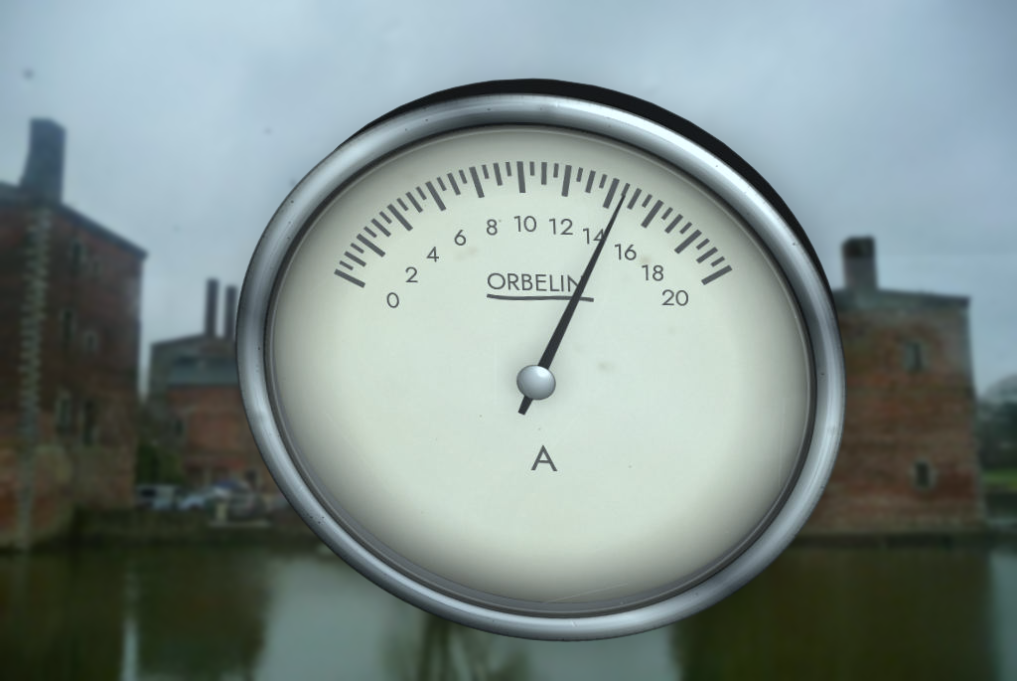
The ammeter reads 14.5 A
